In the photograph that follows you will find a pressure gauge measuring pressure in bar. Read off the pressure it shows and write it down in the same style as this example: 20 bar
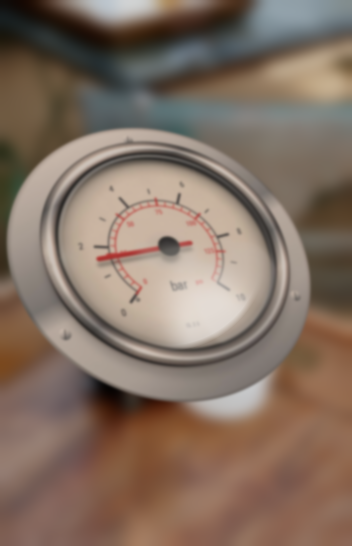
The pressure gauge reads 1.5 bar
